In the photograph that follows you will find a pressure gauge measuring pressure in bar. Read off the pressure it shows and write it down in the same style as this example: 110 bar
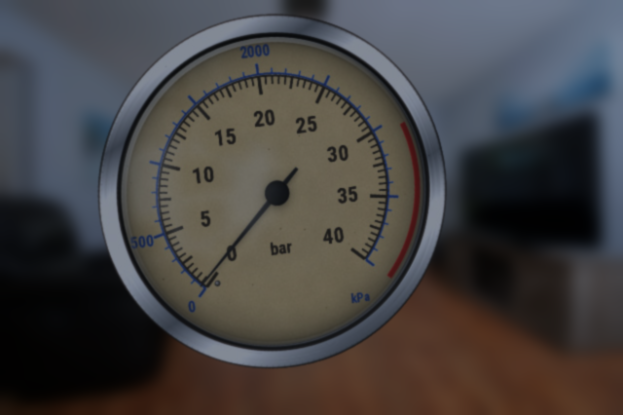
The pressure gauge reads 0.5 bar
